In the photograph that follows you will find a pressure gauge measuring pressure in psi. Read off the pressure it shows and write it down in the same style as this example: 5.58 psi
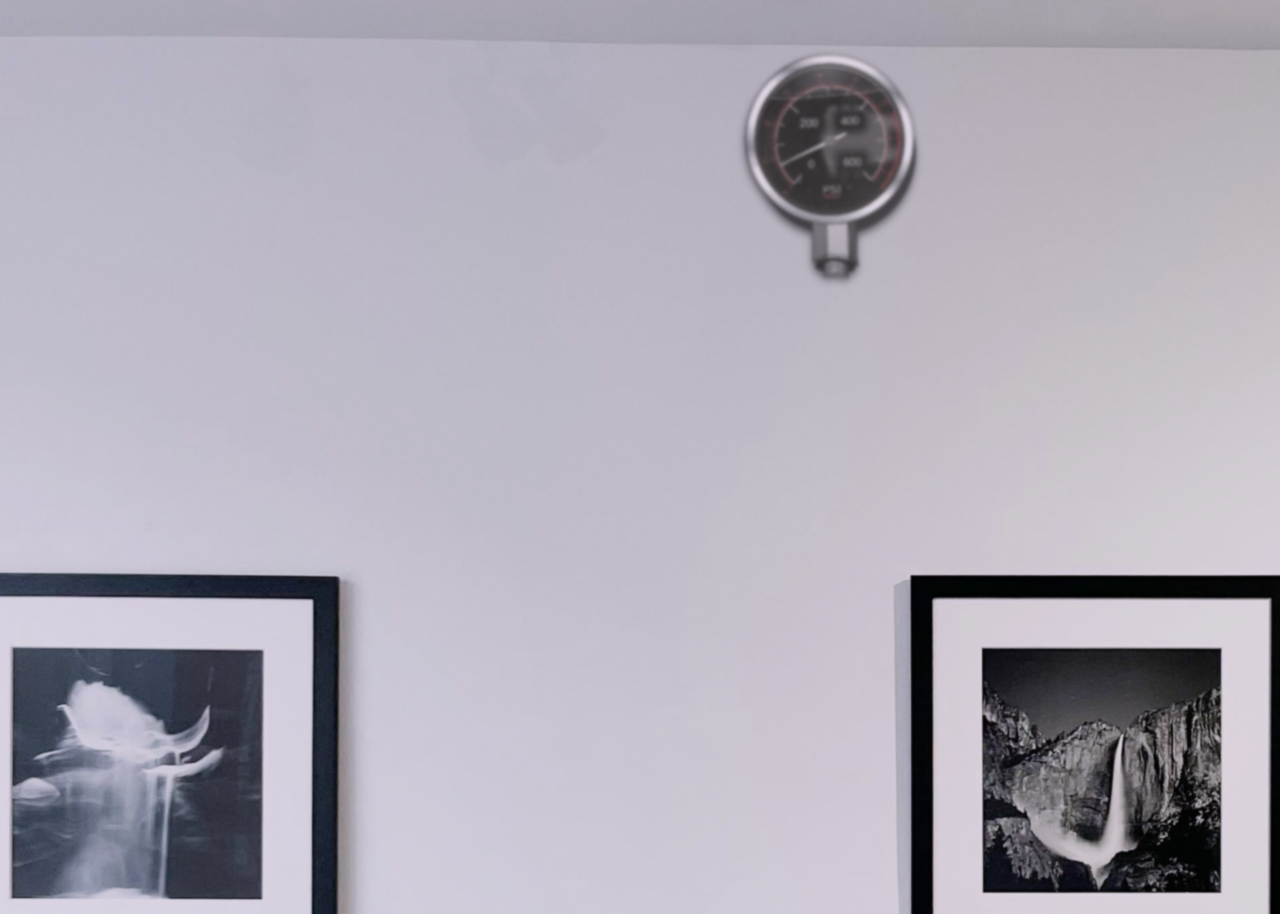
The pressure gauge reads 50 psi
